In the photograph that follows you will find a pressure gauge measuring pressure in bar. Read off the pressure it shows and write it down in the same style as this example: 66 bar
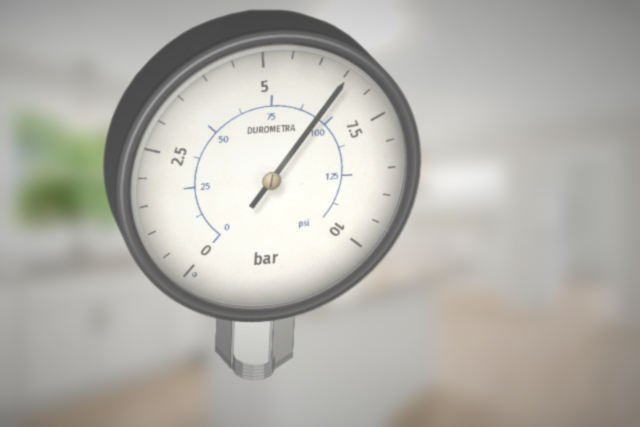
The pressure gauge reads 6.5 bar
